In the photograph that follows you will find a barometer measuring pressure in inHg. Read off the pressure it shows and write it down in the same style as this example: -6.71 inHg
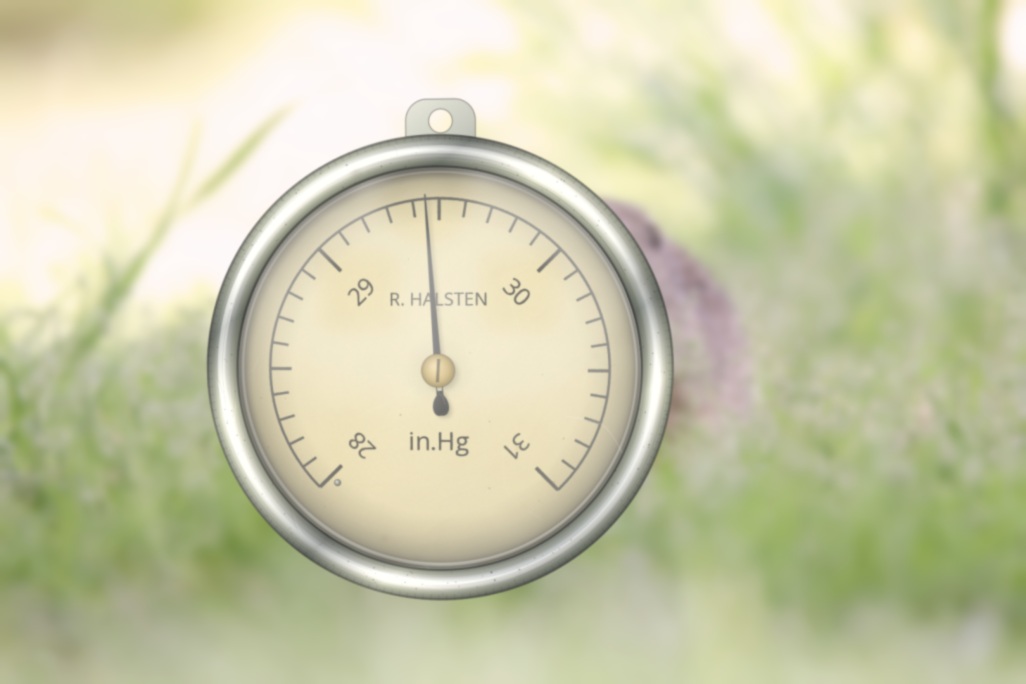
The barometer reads 29.45 inHg
